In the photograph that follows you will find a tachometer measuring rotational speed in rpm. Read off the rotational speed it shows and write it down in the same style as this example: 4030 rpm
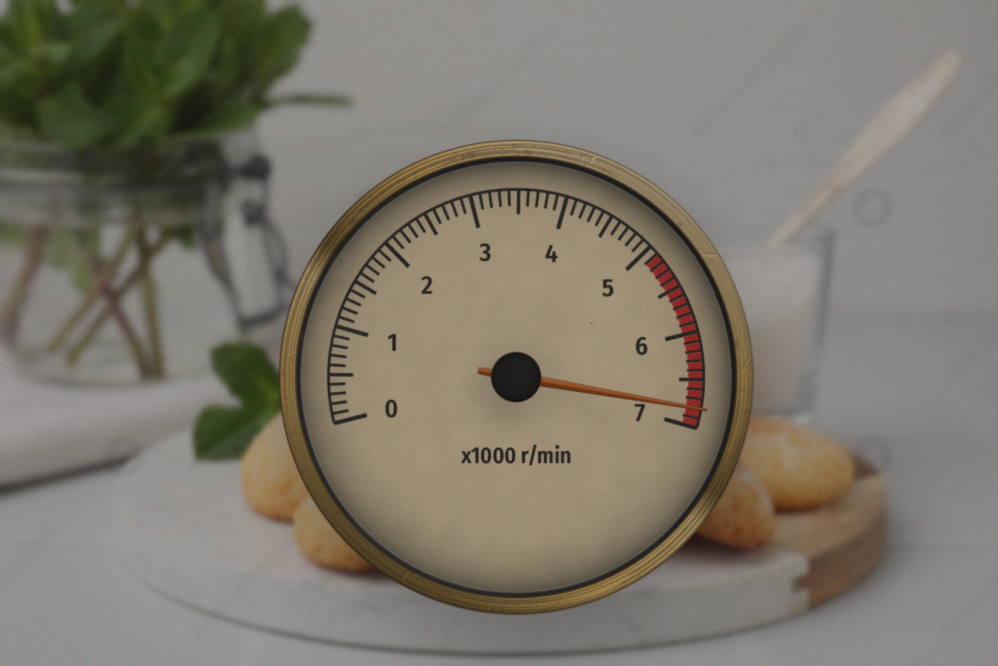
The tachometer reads 6800 rpm
